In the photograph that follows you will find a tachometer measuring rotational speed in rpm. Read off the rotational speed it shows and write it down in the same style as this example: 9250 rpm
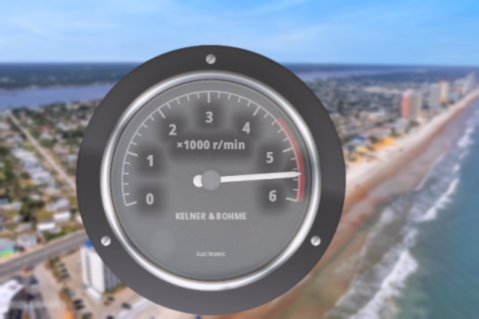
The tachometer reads 5500 rpm
